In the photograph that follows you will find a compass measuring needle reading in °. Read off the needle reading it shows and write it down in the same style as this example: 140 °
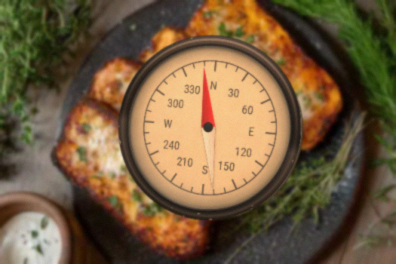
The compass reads 350 °
